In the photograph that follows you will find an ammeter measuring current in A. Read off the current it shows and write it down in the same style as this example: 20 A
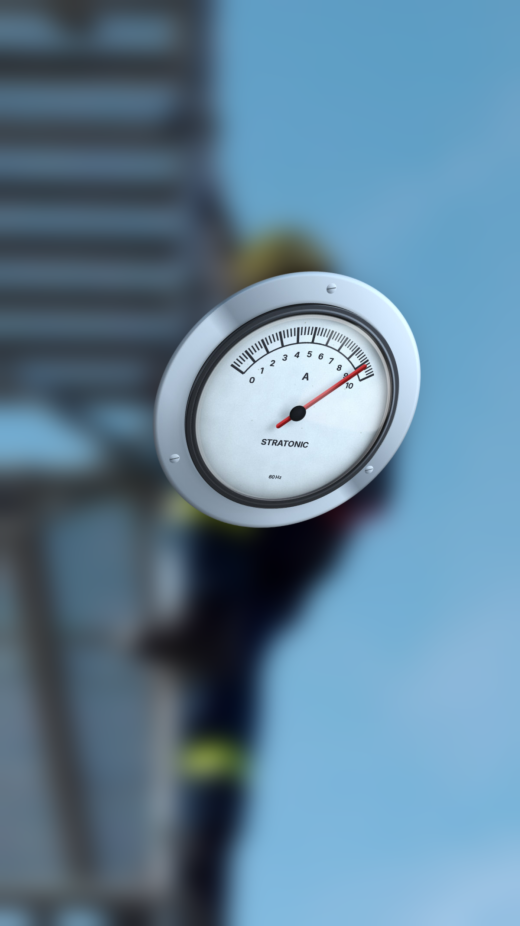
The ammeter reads 9 A
